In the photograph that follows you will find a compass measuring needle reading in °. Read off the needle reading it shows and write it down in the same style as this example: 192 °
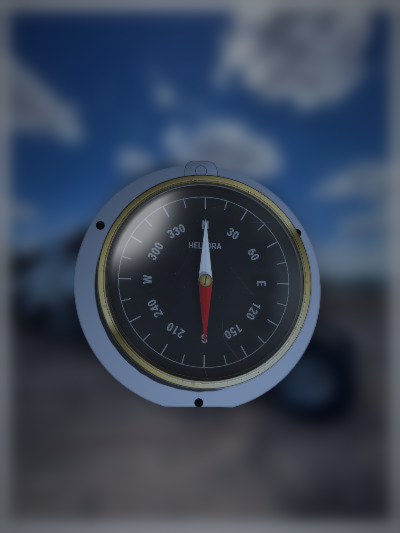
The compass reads 180 °
